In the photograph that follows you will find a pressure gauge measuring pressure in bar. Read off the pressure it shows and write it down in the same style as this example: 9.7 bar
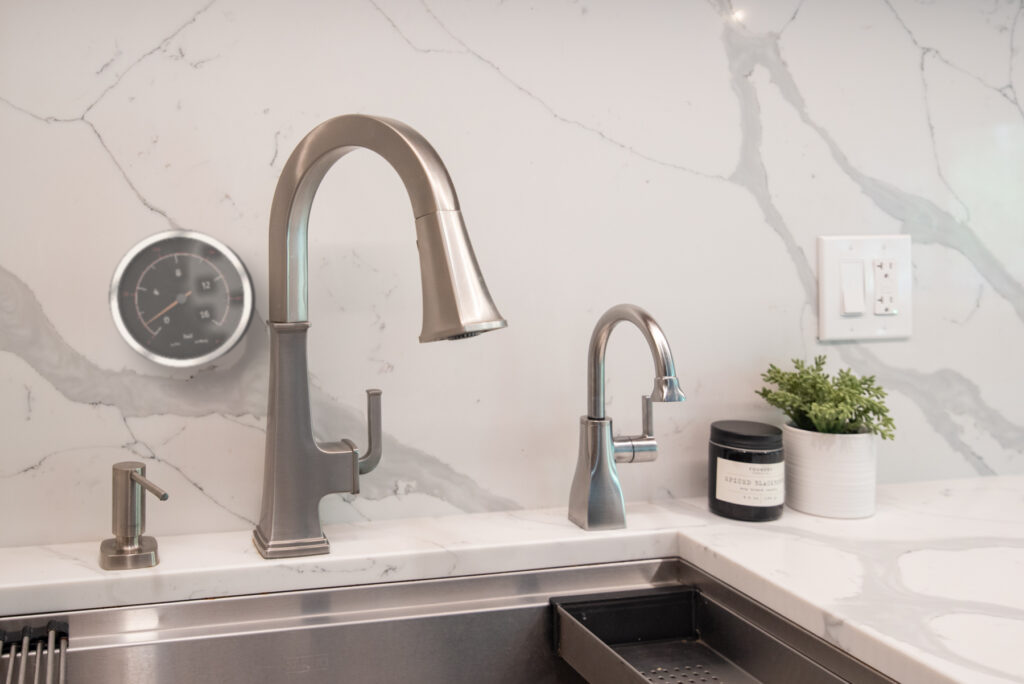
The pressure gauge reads 1 bar
